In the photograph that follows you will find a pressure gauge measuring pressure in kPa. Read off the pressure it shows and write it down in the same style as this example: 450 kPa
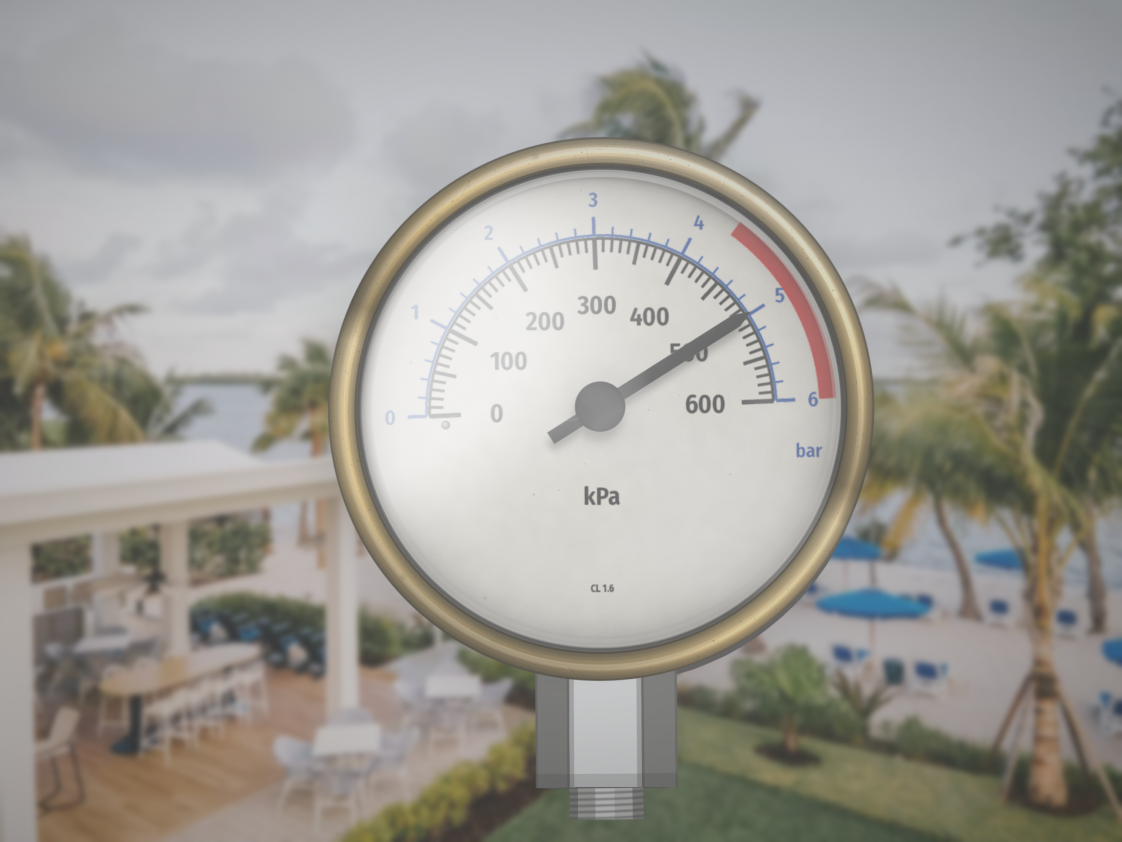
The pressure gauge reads 500 kPa
